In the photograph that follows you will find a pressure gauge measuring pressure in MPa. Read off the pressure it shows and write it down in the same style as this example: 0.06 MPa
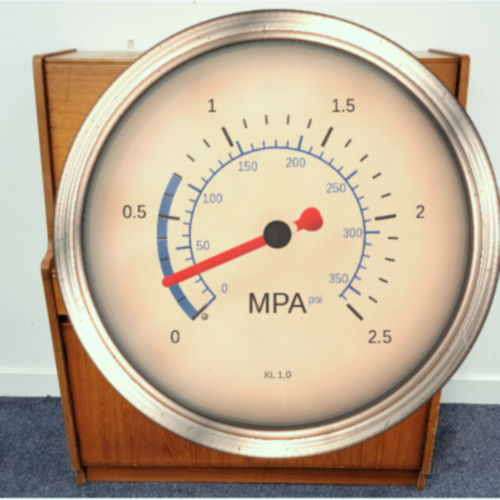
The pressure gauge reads 0.2 MPa
